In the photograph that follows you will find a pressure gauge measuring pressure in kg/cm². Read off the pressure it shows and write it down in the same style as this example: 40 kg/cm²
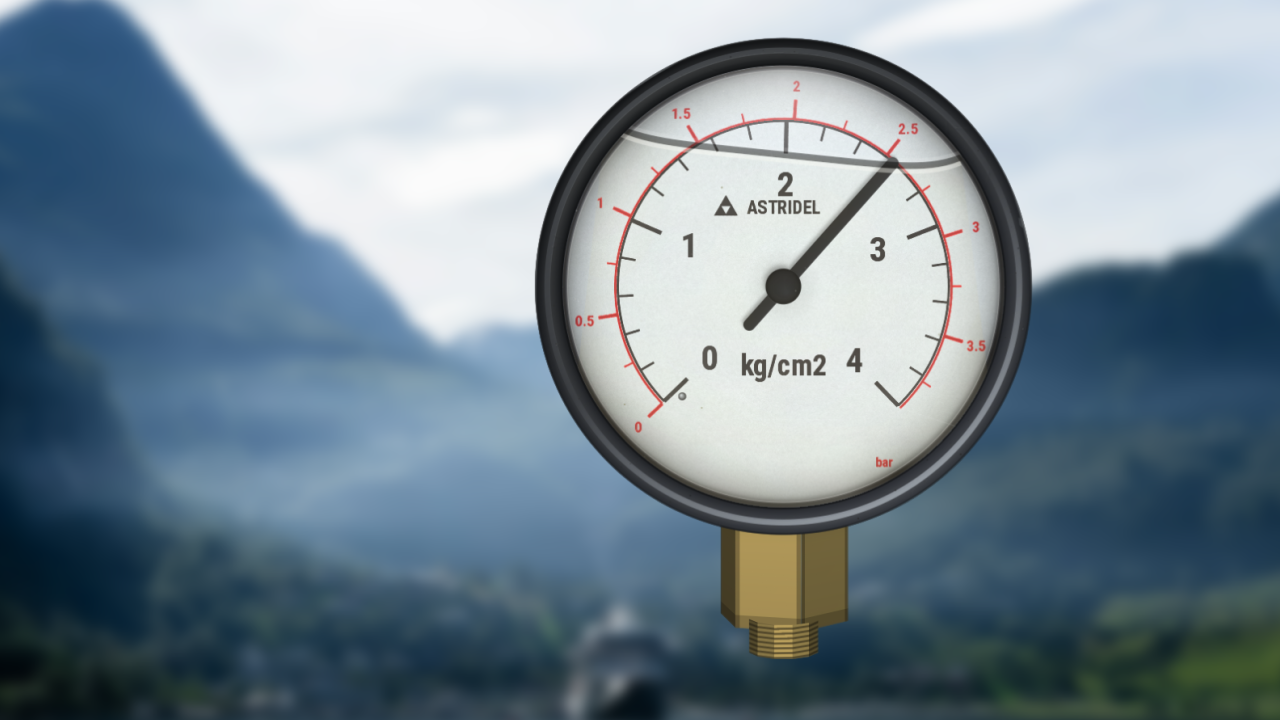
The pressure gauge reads 2.6 kg/cm²
